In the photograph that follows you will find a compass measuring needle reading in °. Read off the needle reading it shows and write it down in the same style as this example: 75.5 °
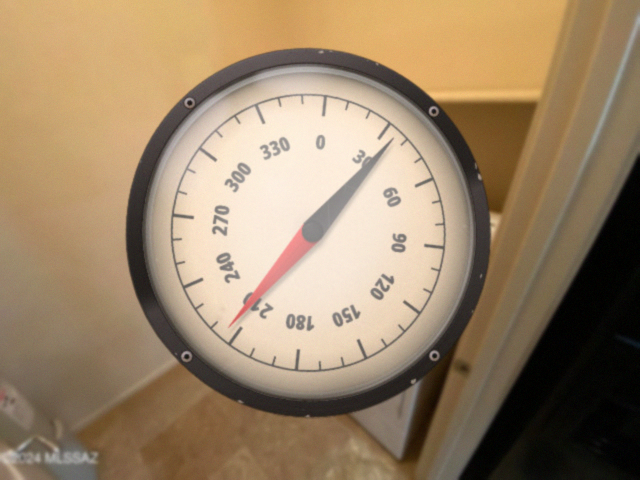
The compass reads 215 °
